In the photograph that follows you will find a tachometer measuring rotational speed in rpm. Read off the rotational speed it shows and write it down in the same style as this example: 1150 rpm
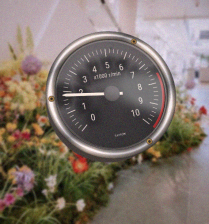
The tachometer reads 1800 rpm
